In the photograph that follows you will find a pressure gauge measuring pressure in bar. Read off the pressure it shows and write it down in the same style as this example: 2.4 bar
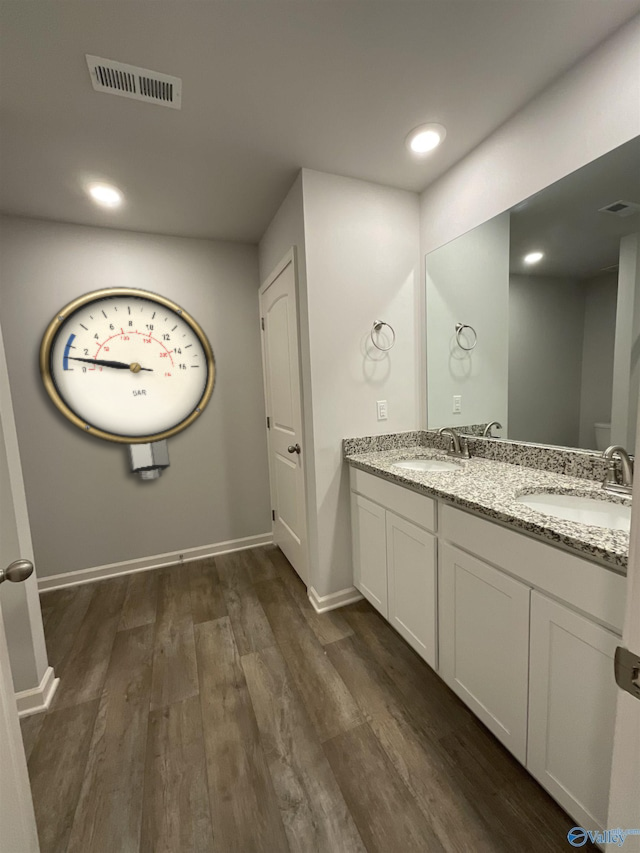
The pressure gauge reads 1 bar
